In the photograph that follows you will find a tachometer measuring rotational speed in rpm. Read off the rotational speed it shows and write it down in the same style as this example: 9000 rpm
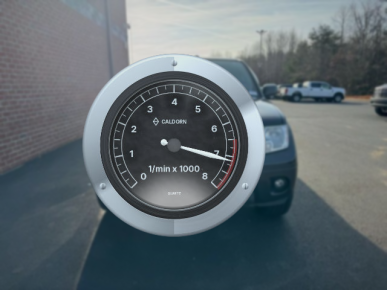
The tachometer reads 7125 rpm
